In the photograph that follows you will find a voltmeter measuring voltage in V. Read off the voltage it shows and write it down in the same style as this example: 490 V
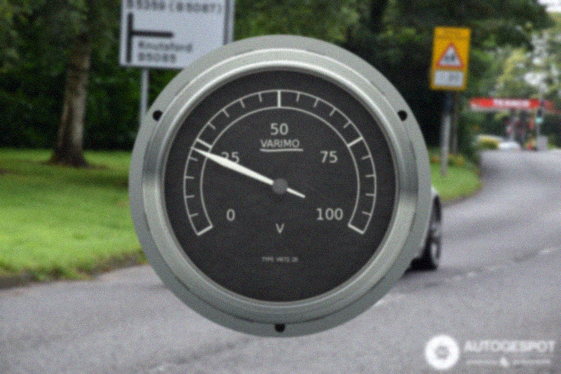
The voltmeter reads 22.5 V
